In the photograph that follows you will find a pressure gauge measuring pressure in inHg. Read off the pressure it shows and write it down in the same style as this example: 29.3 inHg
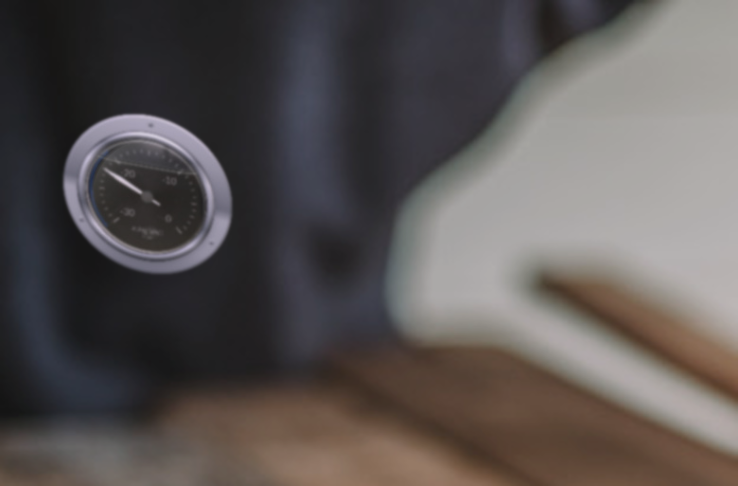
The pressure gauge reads -22 inHg
